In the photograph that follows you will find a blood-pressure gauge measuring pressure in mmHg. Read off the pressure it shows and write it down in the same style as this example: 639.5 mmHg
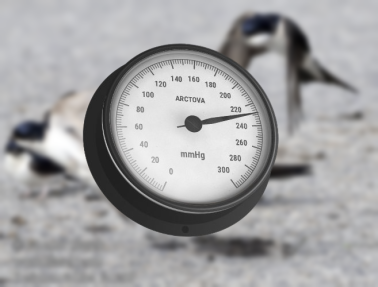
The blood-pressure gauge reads 230 mmHg
